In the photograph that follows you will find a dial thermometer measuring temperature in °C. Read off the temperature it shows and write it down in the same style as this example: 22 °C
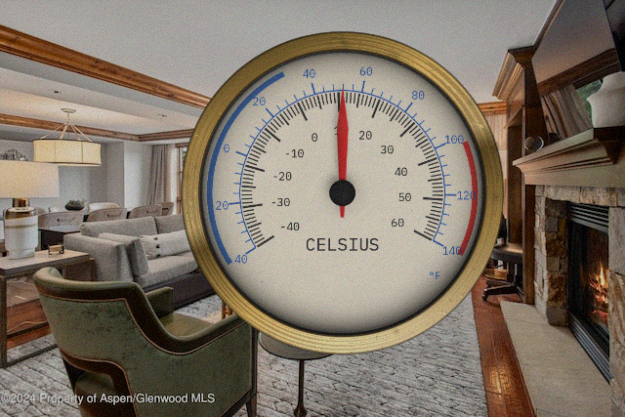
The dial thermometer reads 11 °C
